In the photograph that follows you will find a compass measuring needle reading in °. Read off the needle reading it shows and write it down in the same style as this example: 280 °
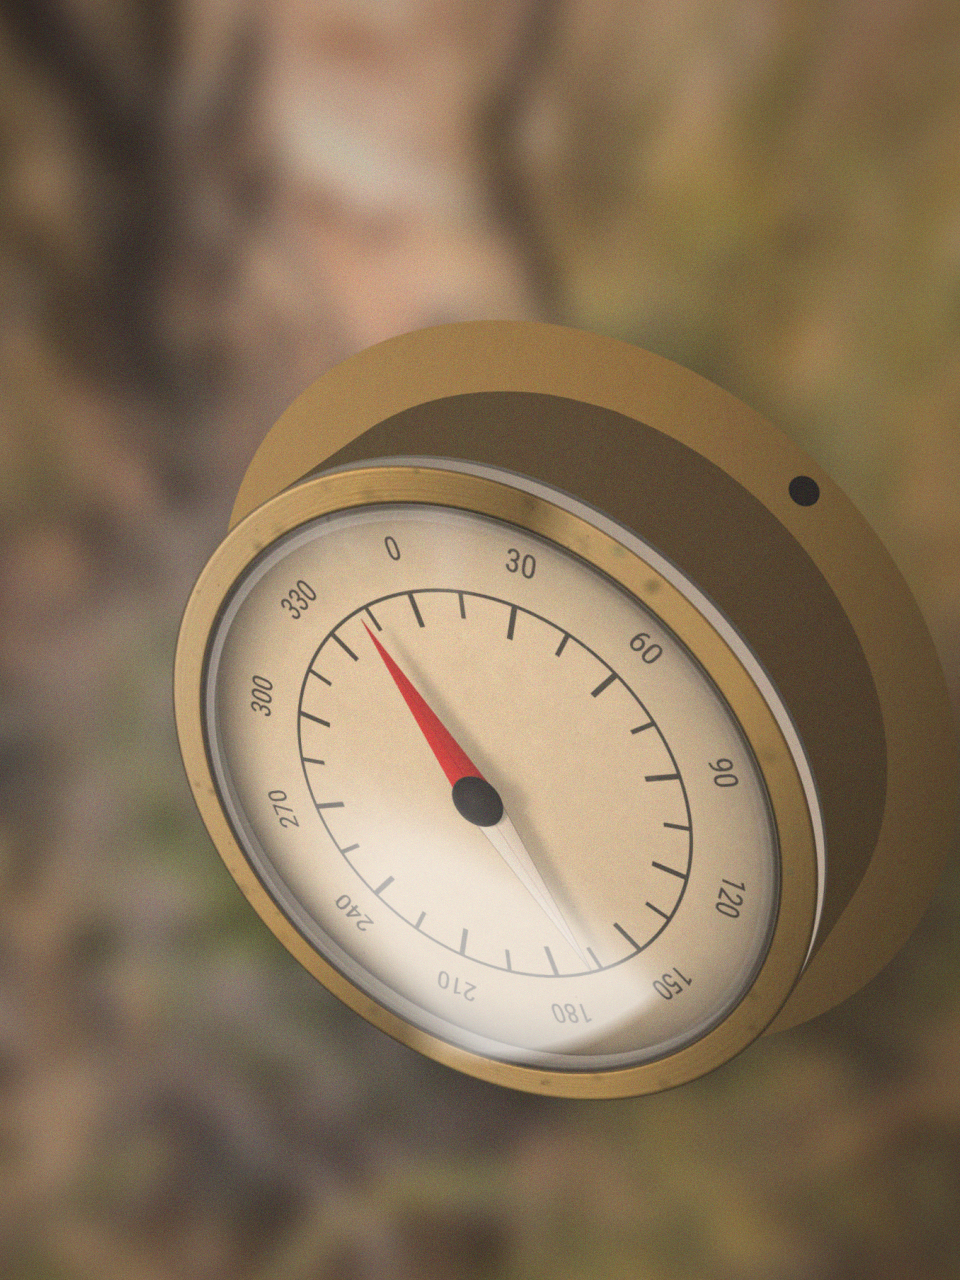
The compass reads 345 °
